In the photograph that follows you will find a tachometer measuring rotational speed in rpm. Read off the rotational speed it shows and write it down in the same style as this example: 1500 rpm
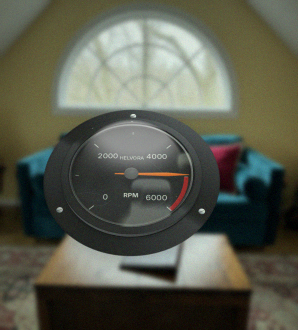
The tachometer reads 5000 rpm
